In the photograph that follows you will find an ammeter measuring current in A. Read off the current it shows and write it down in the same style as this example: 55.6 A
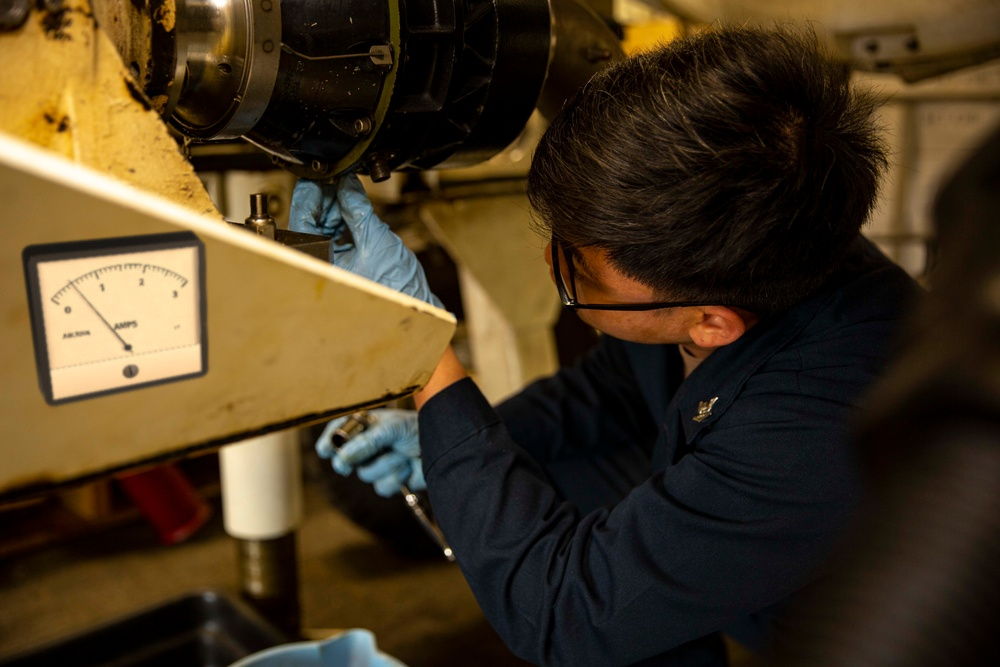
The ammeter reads 0.5 A
